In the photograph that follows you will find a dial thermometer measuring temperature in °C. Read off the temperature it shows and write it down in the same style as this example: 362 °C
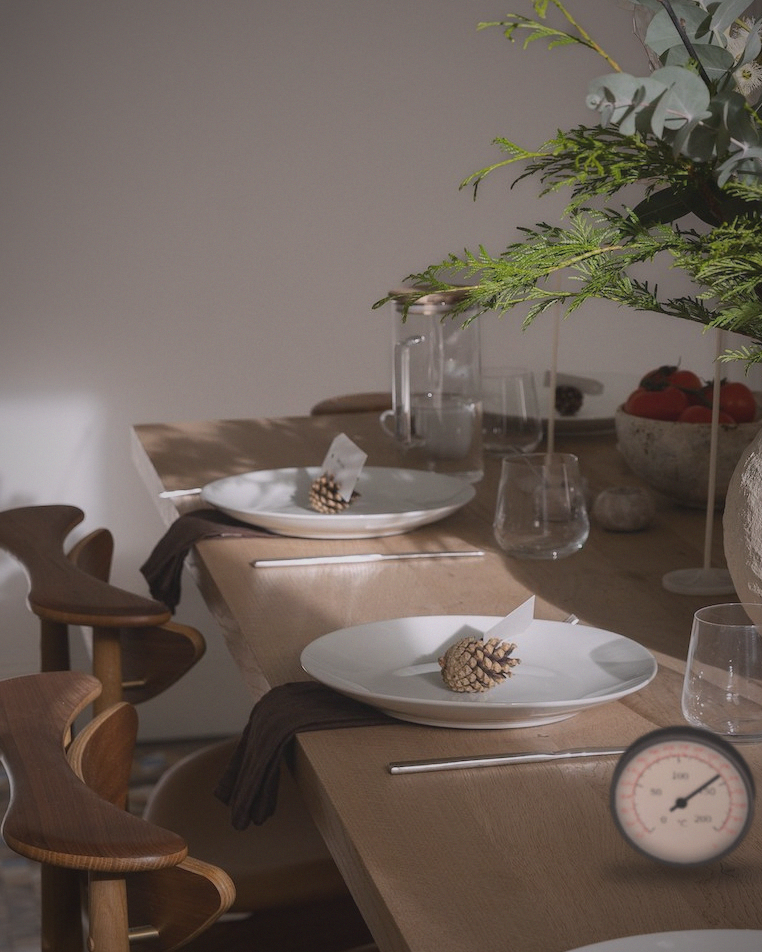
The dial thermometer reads 140 °C
